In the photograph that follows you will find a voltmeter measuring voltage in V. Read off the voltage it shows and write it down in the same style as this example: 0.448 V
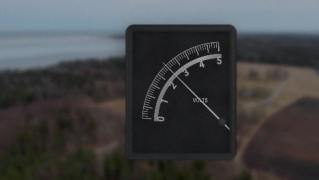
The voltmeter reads 2.5 V
